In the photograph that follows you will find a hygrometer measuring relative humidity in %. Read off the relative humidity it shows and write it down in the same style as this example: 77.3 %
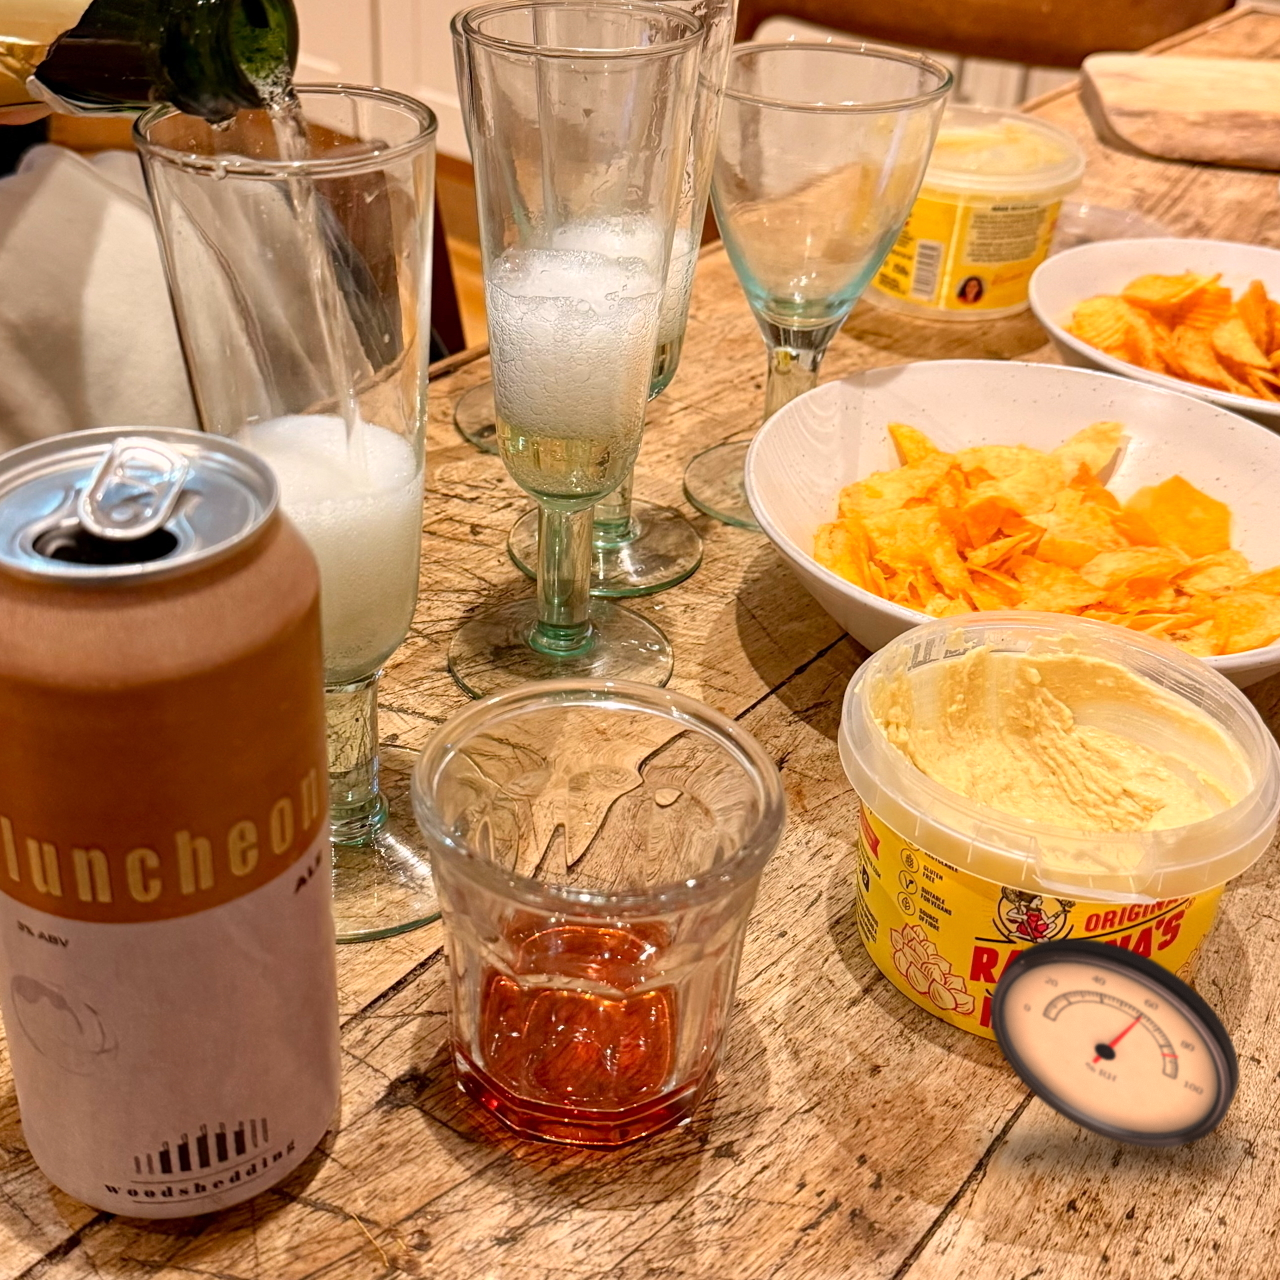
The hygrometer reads 60 %
